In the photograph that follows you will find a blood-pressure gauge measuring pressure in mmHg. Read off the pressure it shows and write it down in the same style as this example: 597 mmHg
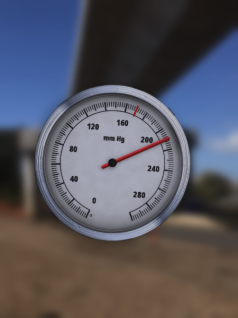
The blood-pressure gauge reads 210 mmHg
